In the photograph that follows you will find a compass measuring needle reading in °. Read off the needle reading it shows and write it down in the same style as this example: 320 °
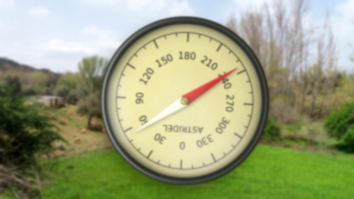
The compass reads 235 °
